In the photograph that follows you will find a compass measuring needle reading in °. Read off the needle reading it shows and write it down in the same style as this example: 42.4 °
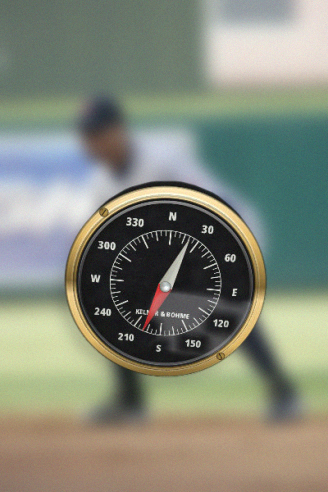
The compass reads 200 °
